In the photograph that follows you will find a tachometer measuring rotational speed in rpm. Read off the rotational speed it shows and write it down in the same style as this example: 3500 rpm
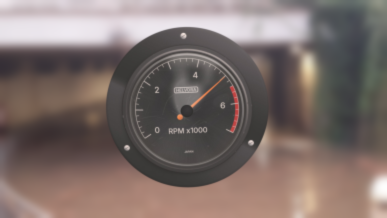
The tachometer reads 5000 rpm
